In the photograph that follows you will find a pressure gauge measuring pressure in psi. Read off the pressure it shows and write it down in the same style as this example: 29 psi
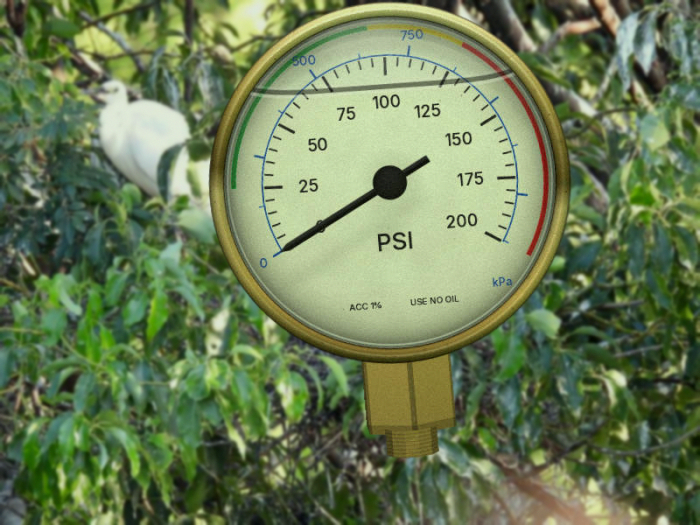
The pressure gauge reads 0 psi
